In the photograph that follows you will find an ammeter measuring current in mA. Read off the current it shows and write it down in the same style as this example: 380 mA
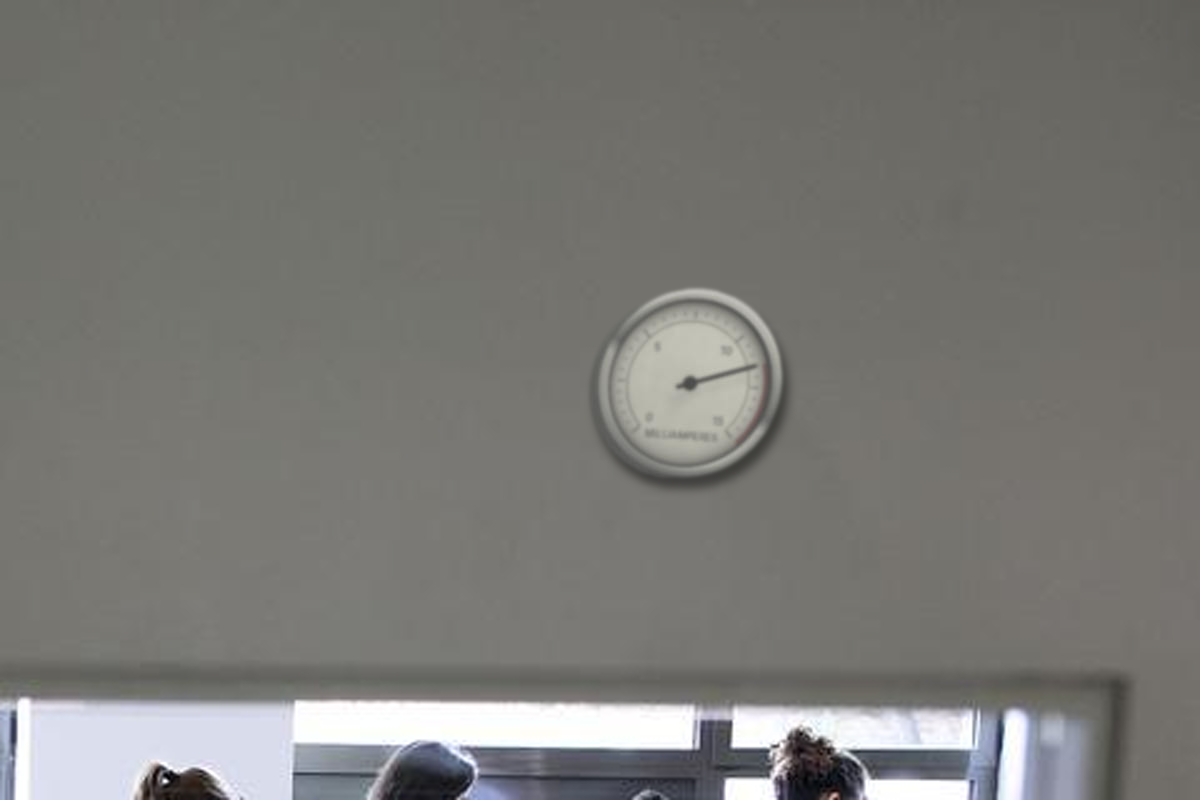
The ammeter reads 11.5 mA
